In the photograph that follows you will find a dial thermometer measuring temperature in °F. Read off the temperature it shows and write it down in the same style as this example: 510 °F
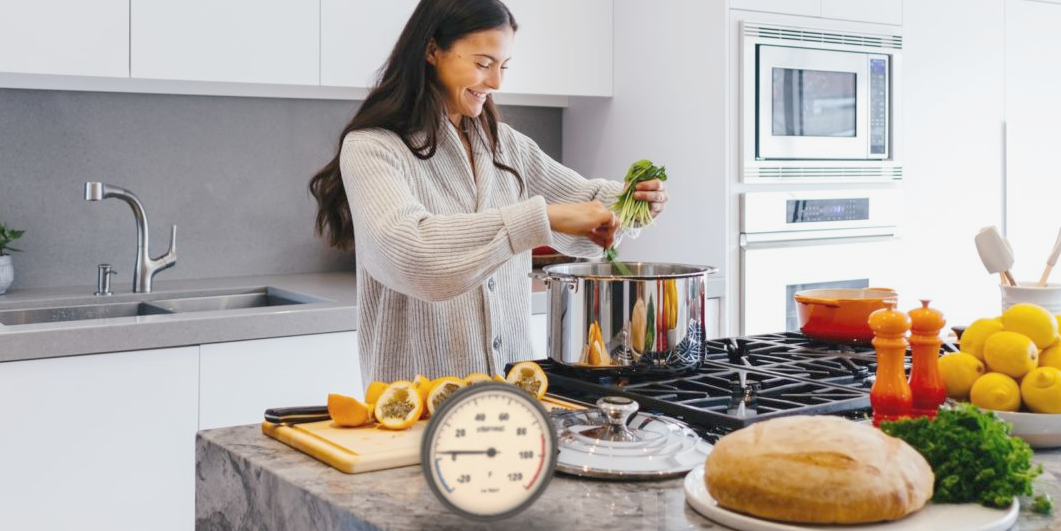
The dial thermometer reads 4 °F
